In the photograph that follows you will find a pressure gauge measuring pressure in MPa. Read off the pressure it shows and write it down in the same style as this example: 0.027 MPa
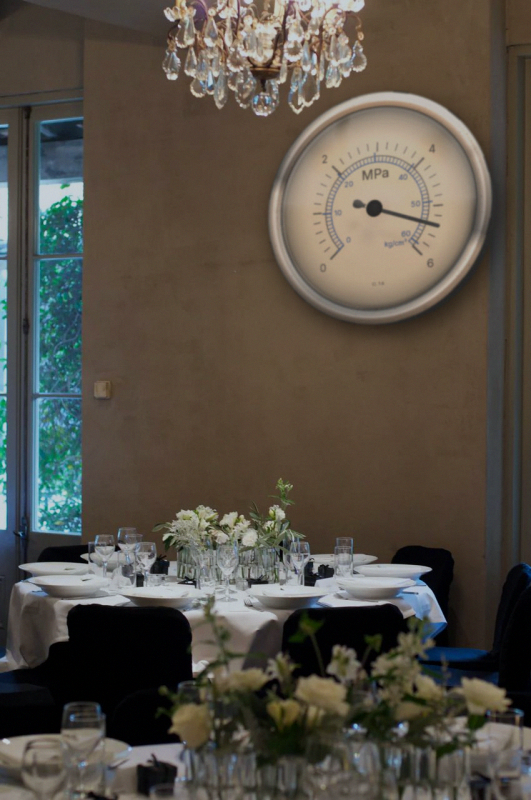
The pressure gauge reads 5.4 MPa
